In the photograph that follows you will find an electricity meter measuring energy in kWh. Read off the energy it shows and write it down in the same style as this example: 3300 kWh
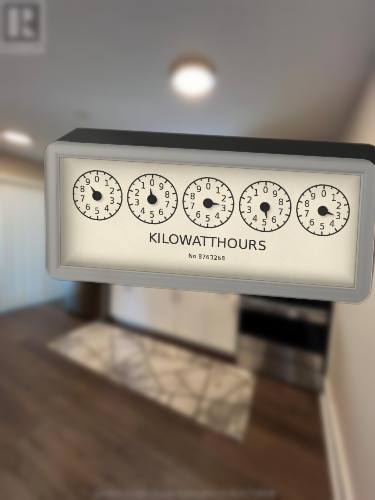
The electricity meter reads 90253 kWh
